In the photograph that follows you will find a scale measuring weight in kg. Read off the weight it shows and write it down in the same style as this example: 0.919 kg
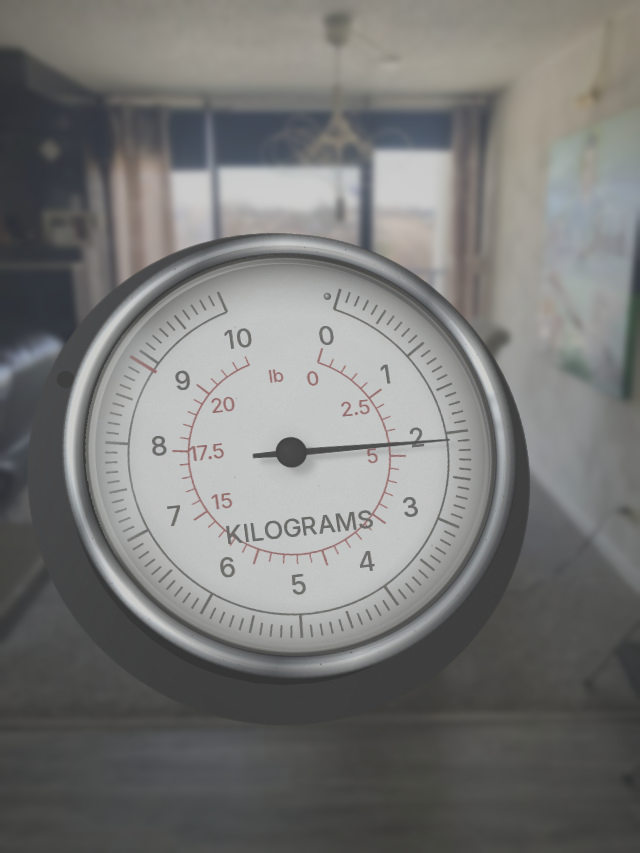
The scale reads 2.1 kg
